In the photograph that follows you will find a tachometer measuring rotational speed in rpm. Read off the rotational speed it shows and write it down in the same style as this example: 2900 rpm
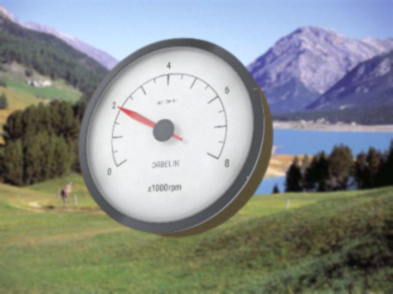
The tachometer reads 2000 rpm
